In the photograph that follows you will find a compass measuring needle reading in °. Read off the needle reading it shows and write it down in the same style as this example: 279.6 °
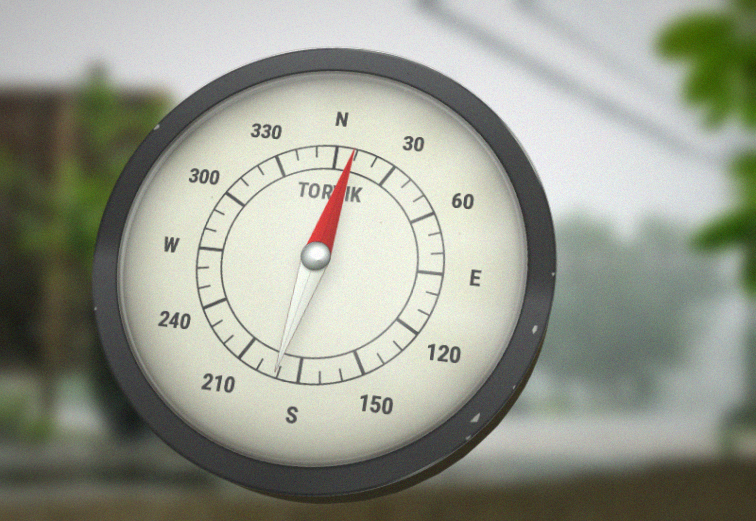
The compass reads 10 °
